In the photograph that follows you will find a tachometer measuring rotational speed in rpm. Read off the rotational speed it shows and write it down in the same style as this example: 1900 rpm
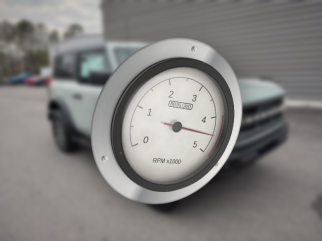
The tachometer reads 4500 rpm
